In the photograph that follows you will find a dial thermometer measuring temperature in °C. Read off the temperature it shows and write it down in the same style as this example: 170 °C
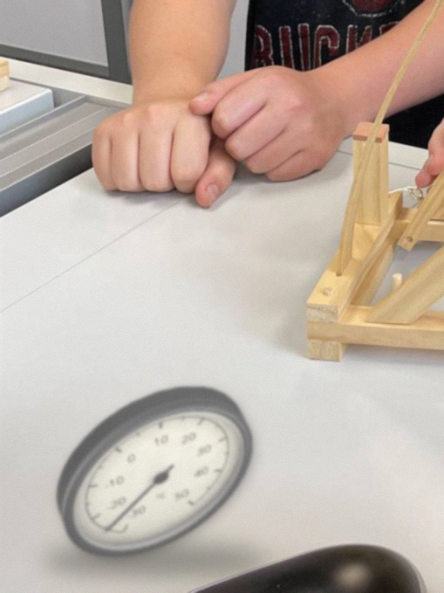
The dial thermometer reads -25 °C
